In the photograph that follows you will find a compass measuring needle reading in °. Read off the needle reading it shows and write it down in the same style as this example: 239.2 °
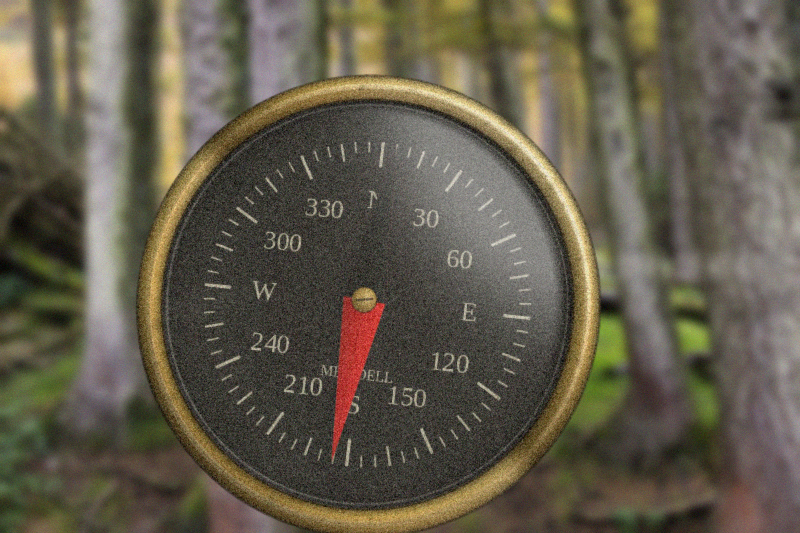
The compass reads 185 °
